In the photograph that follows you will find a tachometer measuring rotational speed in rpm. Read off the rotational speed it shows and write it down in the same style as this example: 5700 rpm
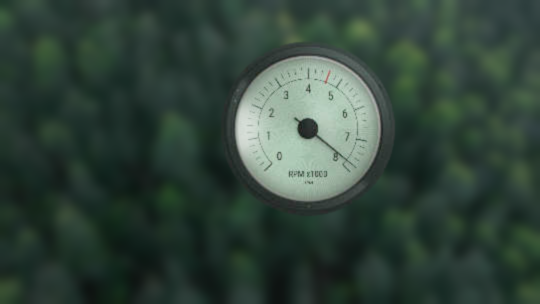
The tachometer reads 7800 rpm
